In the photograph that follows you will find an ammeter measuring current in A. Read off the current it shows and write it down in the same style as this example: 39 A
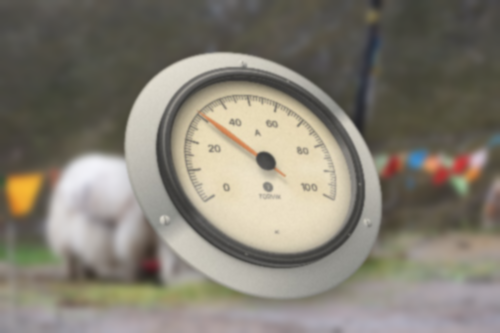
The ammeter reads 30 A
